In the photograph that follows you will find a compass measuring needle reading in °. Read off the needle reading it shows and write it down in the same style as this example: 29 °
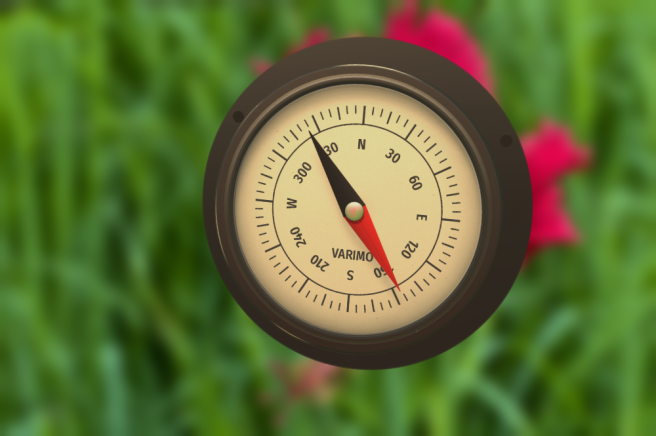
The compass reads 145 °
